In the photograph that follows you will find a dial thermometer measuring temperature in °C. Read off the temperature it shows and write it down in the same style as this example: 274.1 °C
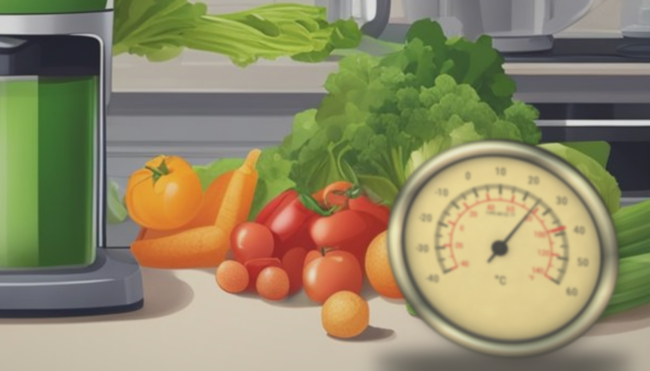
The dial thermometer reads 25 °C
